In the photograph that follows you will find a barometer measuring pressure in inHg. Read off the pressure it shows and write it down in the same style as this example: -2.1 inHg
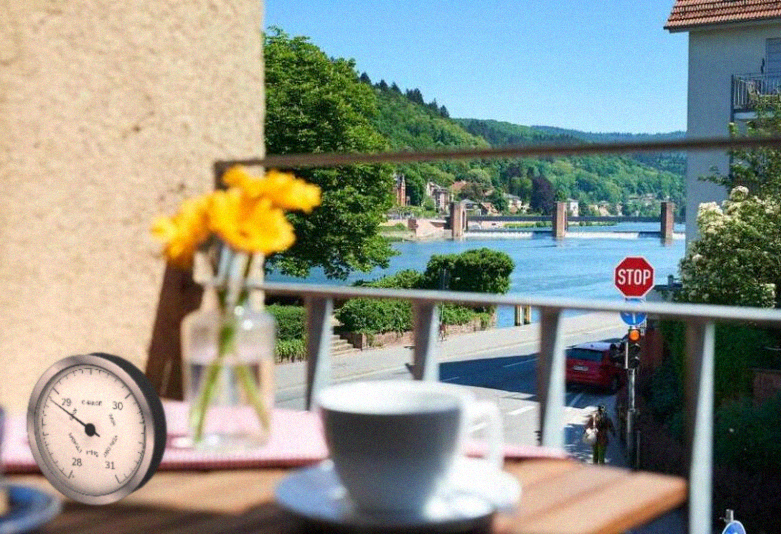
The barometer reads 28.9 inHg
